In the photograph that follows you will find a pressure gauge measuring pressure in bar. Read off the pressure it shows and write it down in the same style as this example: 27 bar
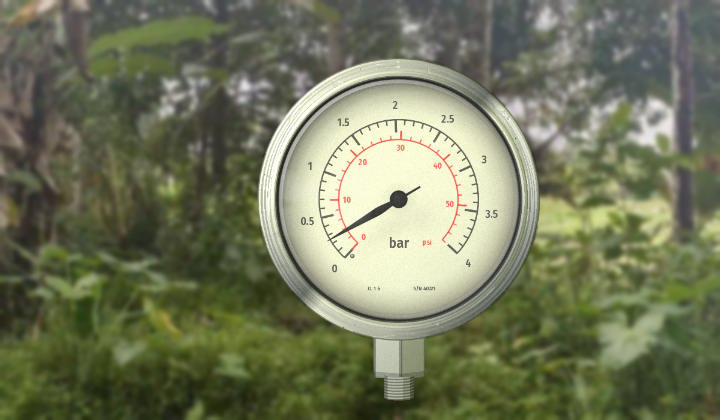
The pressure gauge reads 0.25 bar
